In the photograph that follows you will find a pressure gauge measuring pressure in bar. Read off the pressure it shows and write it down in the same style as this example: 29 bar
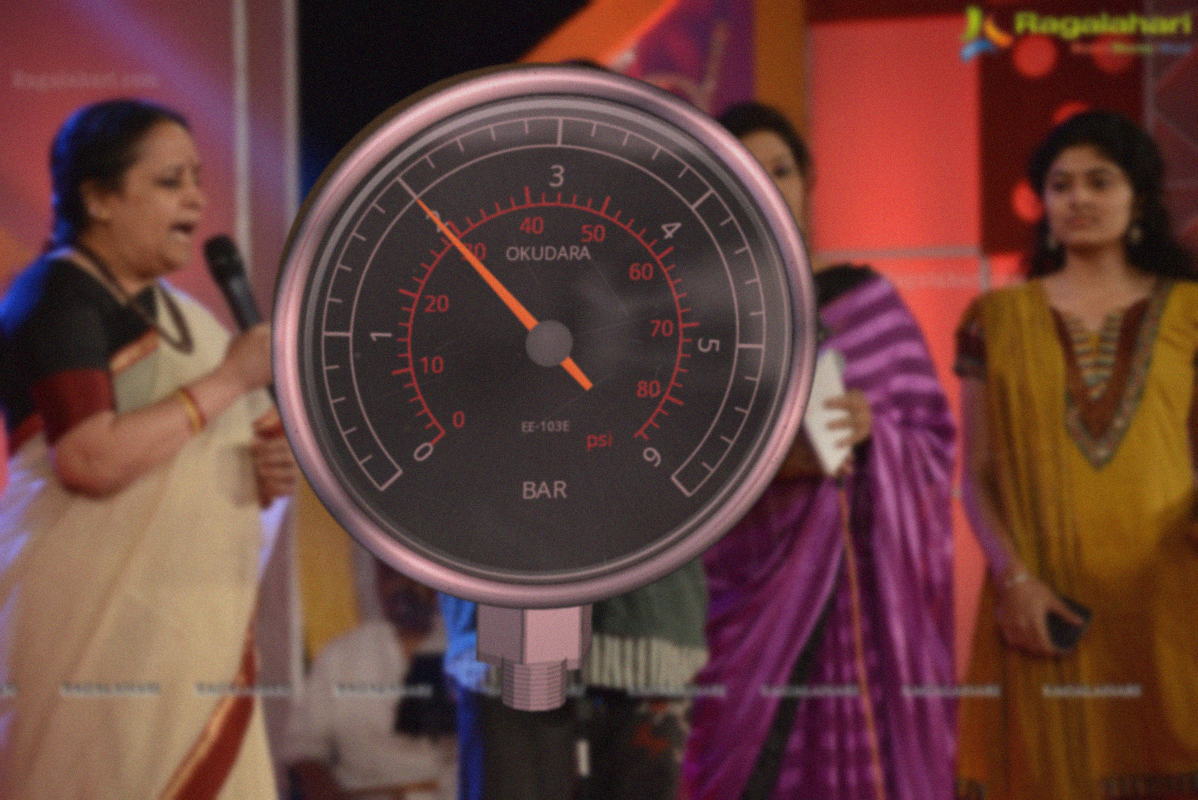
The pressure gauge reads 2 bar
